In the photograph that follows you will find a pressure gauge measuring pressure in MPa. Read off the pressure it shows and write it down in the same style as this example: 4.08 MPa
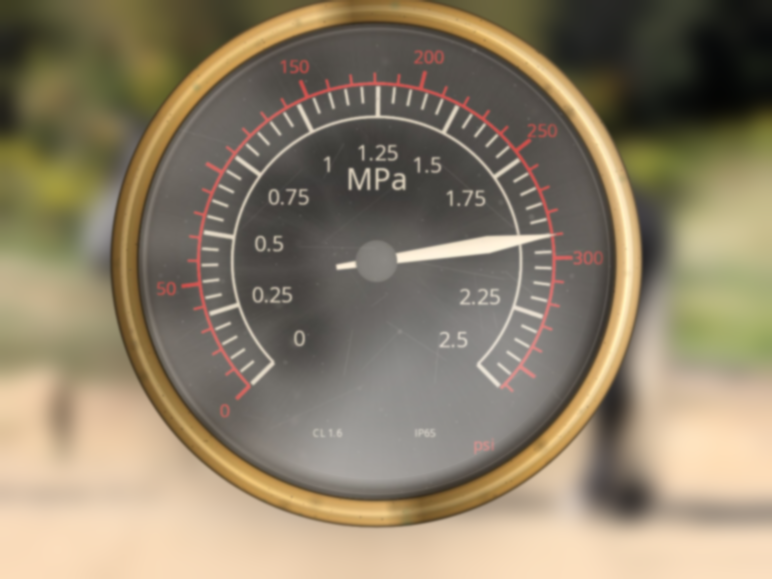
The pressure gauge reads 2 MPa
